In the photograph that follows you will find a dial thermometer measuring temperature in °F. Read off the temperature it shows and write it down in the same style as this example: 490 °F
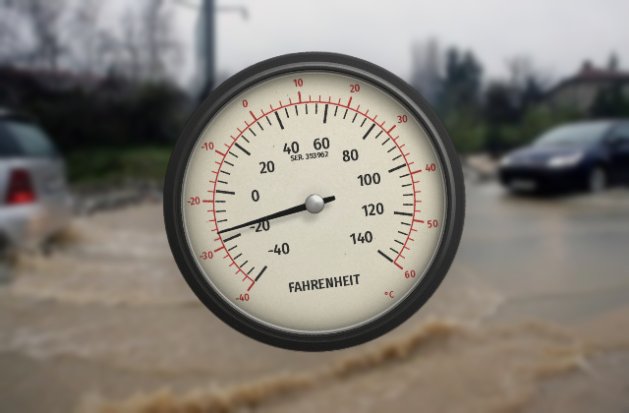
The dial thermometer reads -16 °F
